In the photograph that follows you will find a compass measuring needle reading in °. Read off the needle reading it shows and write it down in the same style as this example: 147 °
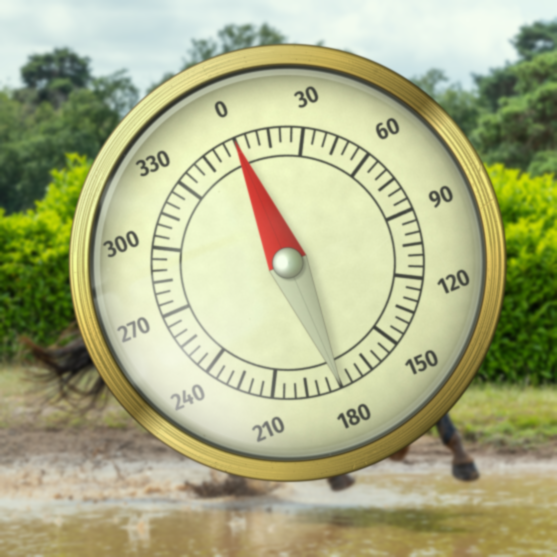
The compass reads 0 °
